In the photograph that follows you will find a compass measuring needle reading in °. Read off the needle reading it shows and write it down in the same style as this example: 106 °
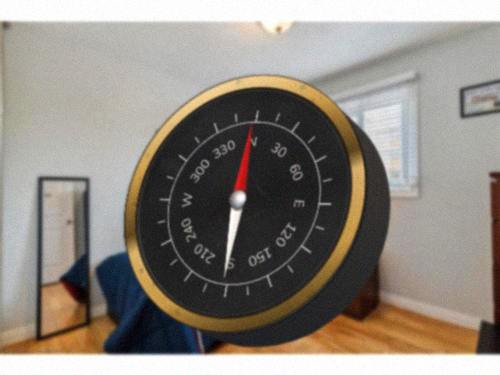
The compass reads 0 °
